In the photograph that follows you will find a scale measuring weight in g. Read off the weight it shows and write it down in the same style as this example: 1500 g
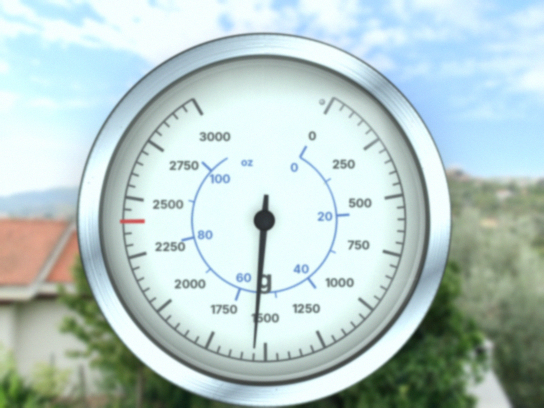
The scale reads 1550 g
